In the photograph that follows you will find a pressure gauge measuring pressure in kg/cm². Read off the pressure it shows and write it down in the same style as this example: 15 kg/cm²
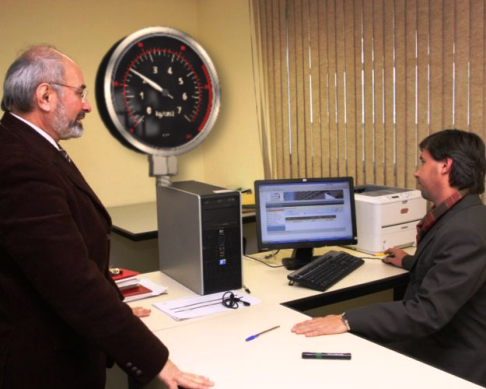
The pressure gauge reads 2 kg/cm²
